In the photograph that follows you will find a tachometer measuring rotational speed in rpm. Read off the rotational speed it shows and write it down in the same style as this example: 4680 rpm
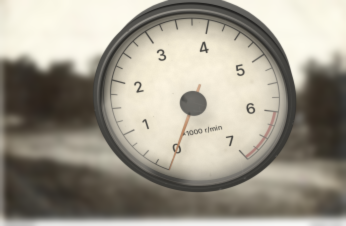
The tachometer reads 0 rpm
